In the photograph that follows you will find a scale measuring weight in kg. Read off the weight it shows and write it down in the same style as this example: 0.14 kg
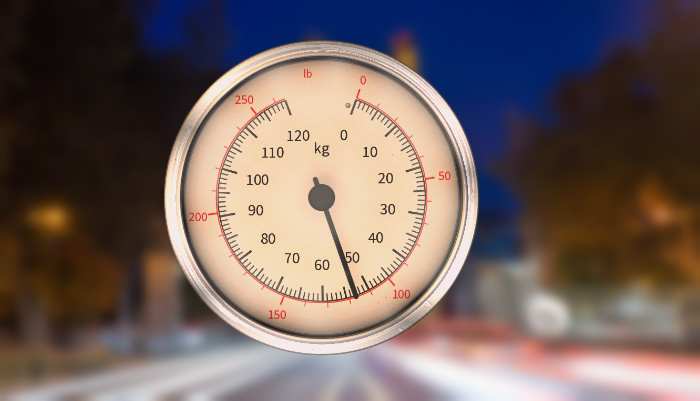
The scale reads 53 kg
